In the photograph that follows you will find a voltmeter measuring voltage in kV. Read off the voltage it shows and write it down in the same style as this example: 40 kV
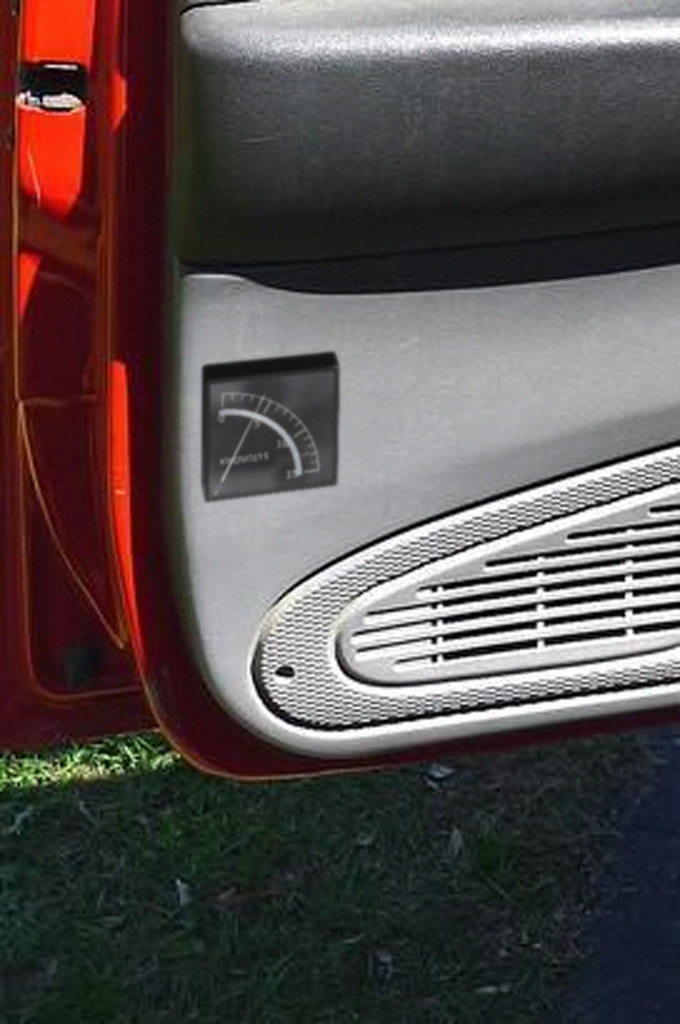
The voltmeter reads 4 kV
